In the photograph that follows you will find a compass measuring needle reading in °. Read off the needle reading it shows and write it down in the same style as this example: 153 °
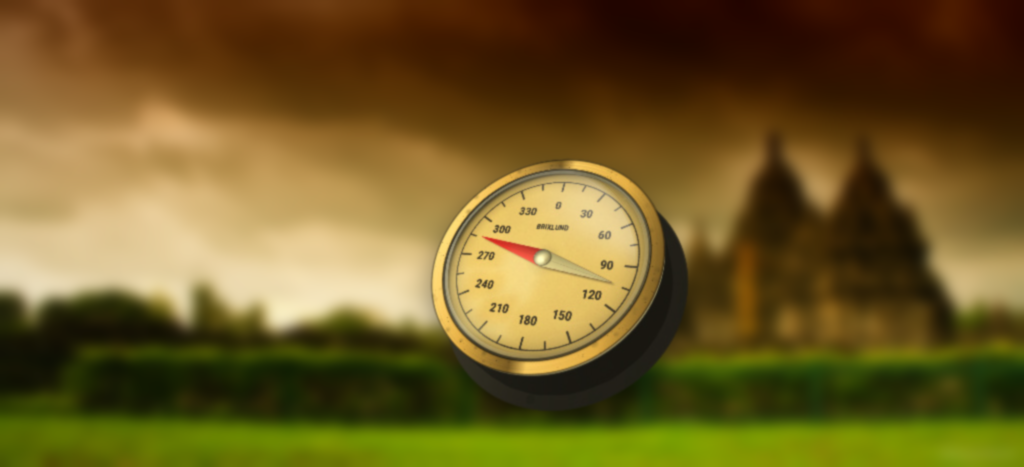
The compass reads 285 °
